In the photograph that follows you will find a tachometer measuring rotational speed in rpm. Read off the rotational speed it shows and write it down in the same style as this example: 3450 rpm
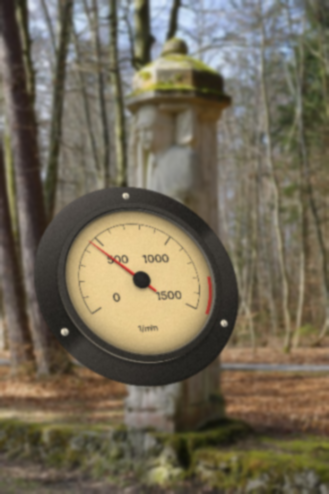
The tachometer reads 450 rpm
